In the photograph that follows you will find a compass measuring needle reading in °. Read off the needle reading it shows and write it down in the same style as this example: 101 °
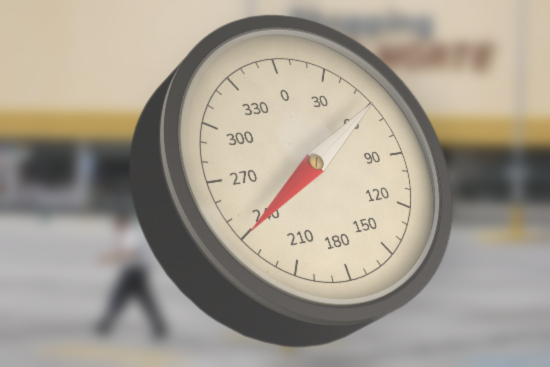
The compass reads 240 °
